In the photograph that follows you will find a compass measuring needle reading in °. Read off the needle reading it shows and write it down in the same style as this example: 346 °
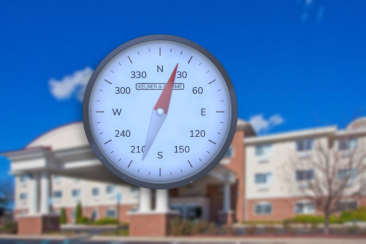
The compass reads 20 °
